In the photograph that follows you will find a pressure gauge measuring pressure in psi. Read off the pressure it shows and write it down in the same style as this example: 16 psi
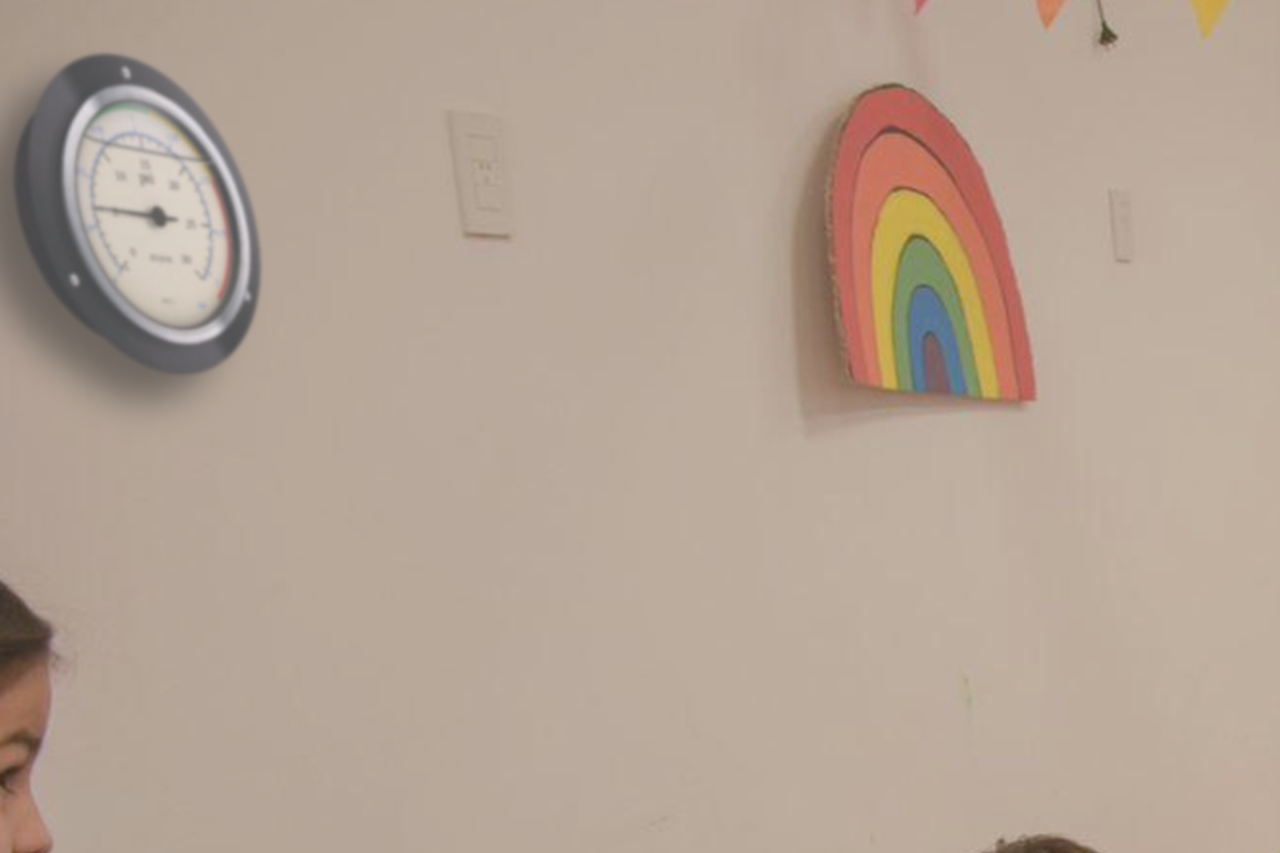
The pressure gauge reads 5 psi
